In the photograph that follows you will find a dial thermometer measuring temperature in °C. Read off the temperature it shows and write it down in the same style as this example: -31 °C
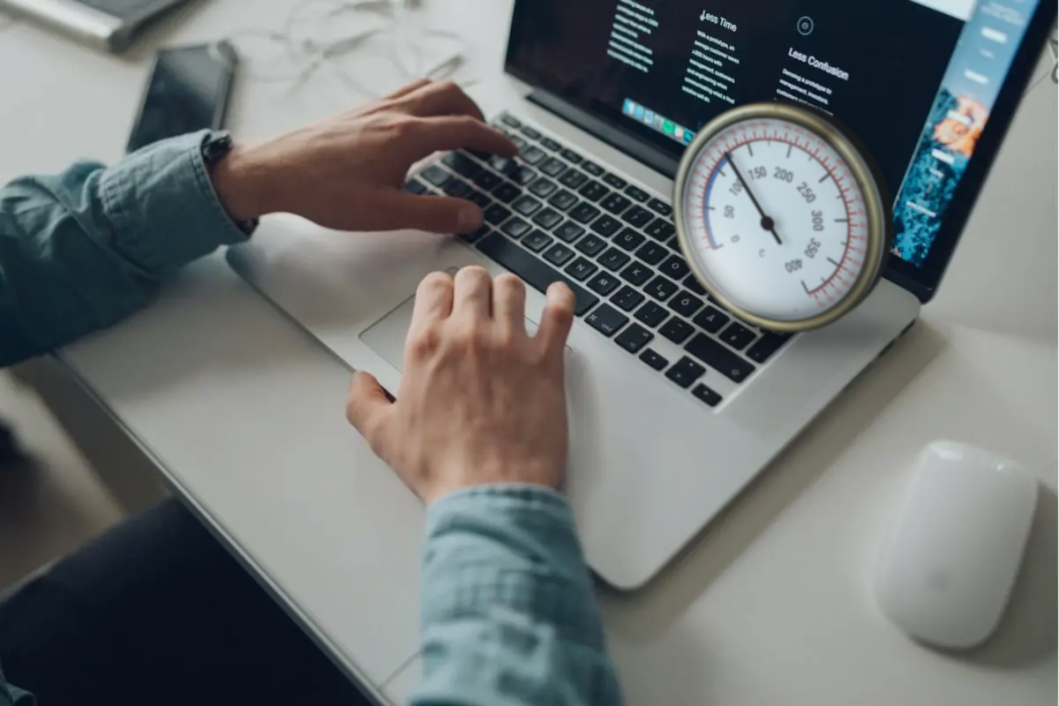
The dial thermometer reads 125 °C
